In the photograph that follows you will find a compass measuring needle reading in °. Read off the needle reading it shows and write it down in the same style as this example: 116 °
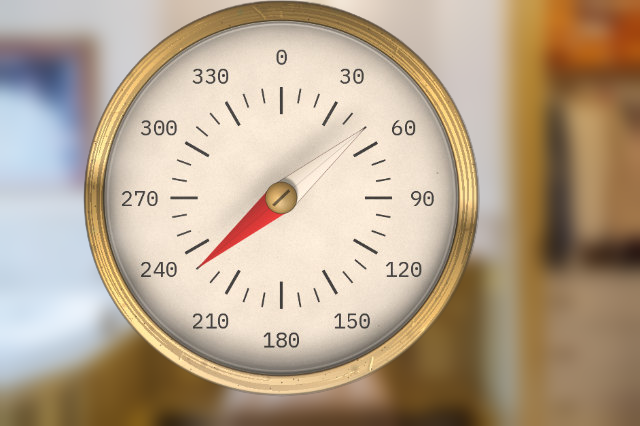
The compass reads 230 °
